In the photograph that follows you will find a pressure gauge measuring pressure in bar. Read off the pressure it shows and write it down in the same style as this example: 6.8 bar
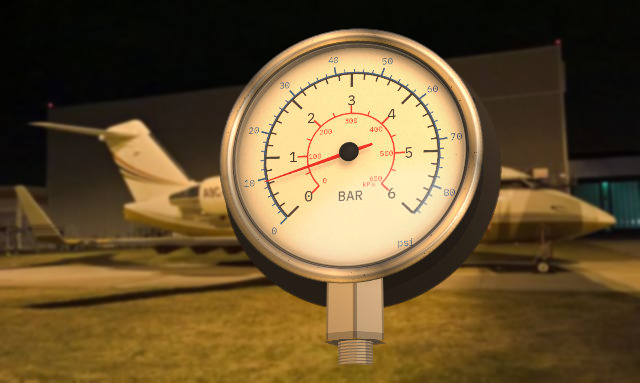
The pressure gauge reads 0.6 bar
